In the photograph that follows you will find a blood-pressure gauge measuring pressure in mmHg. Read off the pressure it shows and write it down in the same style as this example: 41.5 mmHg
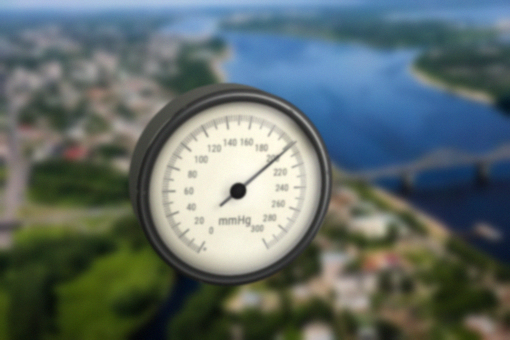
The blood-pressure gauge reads 200 mmHg
